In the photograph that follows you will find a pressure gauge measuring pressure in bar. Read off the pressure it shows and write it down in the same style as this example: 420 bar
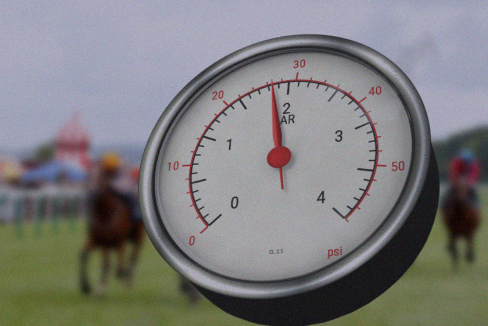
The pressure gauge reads 1.85 bar
